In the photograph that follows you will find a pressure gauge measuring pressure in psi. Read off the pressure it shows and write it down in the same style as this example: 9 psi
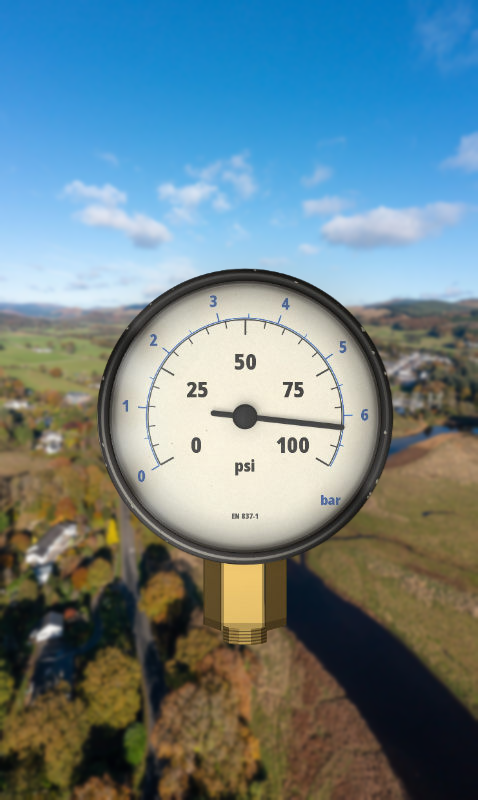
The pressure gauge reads 90 psi
